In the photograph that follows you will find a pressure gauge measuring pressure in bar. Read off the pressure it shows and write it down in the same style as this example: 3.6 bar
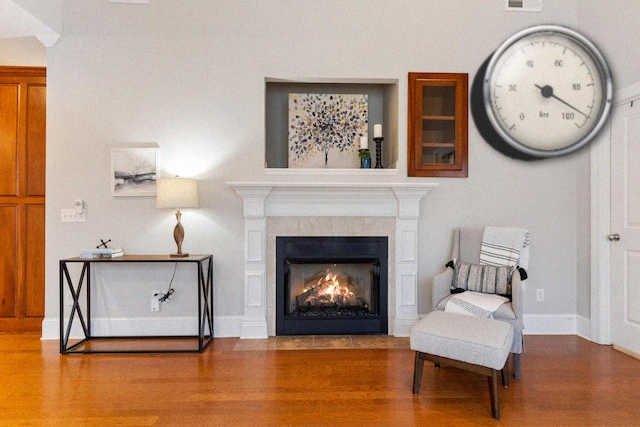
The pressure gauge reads 95 bar
